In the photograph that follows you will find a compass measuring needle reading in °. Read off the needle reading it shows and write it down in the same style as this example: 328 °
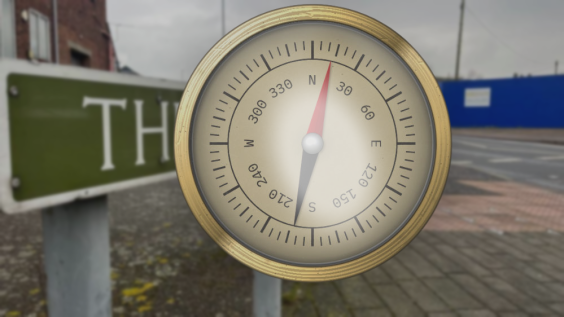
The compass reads 12.5 °
